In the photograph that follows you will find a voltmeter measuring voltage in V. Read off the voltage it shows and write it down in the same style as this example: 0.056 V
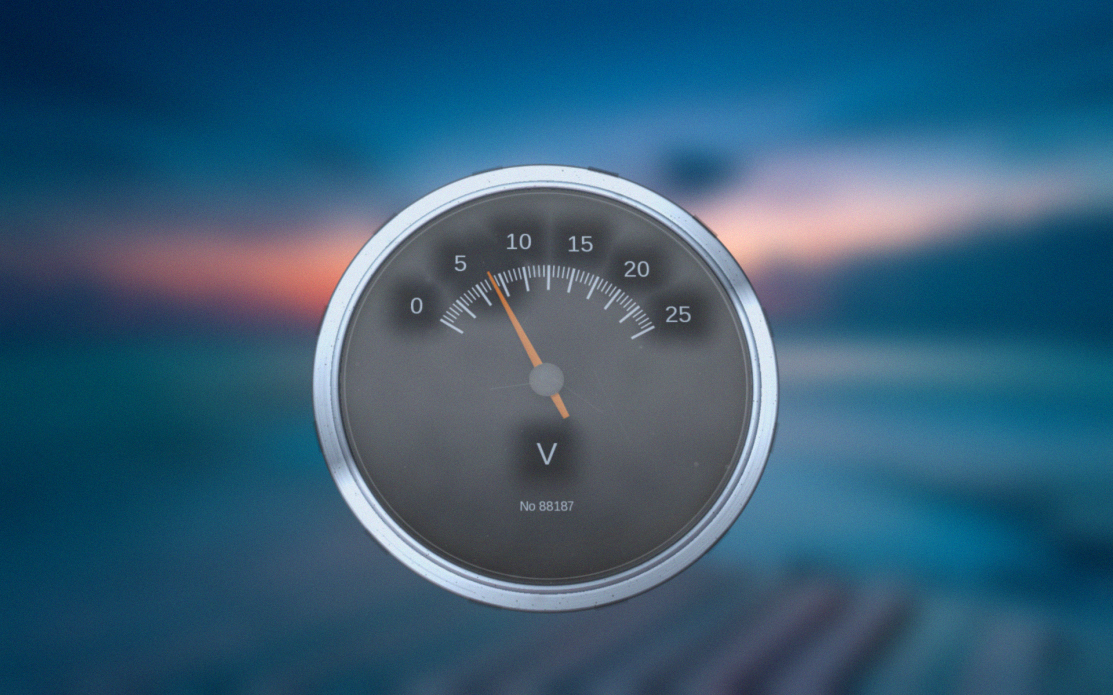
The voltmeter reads 6.5 V
